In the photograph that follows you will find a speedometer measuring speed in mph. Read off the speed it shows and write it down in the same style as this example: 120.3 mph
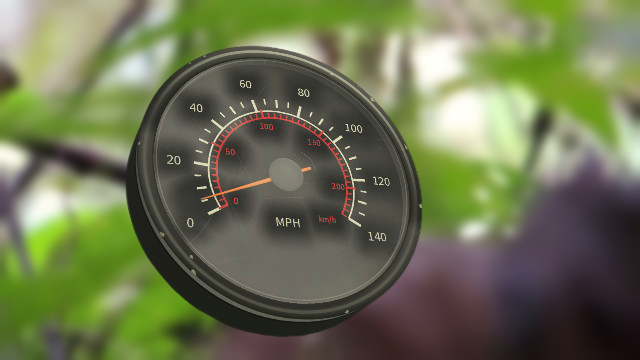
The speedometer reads 5 mph
